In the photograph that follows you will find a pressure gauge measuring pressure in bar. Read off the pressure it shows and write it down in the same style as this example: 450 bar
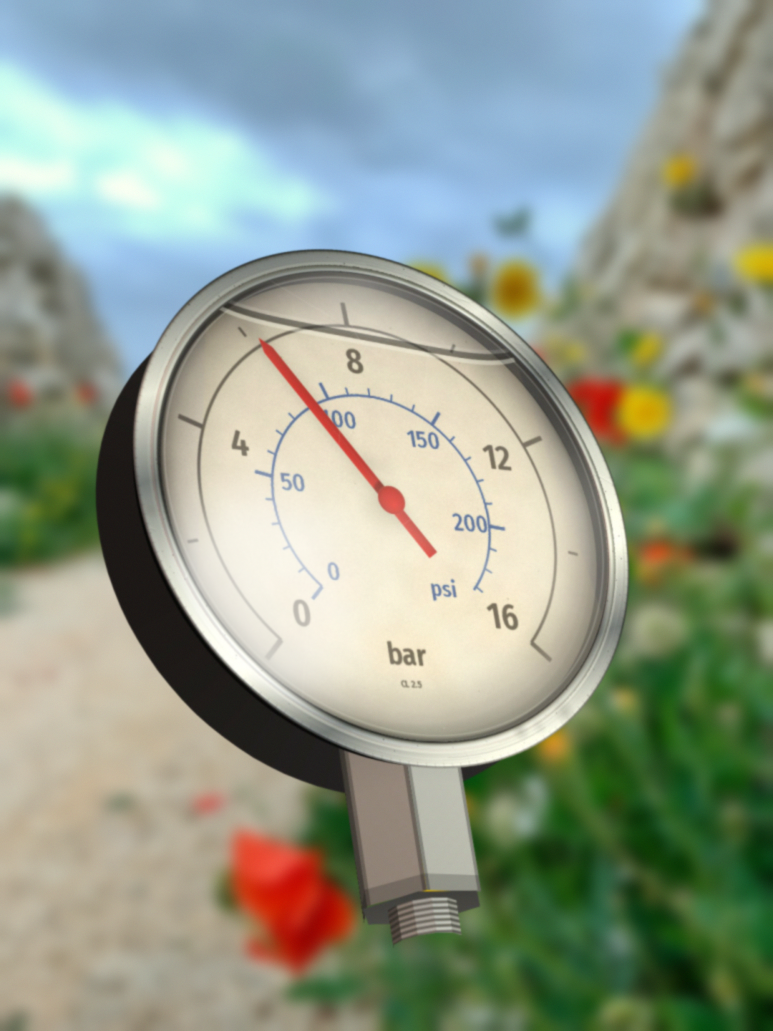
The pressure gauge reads 6 bar
